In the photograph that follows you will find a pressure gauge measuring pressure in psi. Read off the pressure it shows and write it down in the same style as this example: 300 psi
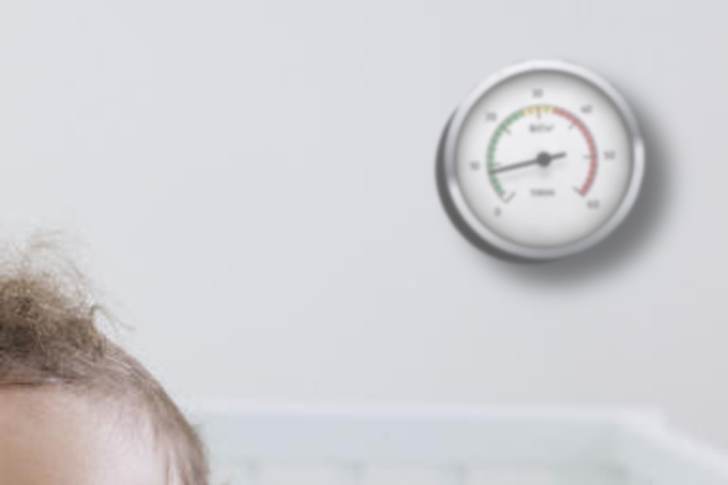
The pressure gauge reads 8 psi
